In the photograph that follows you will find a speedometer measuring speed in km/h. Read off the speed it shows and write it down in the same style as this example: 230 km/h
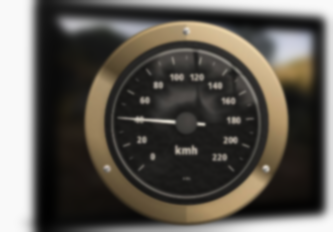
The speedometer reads 40 km/h
